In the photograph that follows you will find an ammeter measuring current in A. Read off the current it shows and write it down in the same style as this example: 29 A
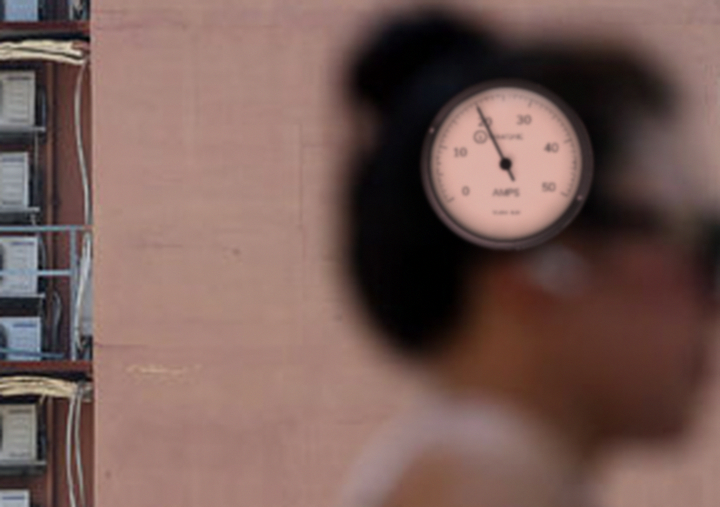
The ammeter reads 20 A
